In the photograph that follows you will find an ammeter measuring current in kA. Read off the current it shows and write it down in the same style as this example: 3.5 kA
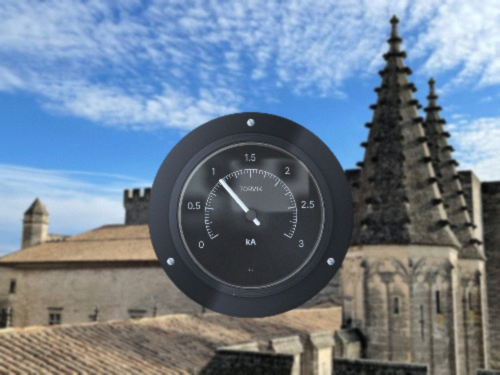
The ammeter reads 1 kA
